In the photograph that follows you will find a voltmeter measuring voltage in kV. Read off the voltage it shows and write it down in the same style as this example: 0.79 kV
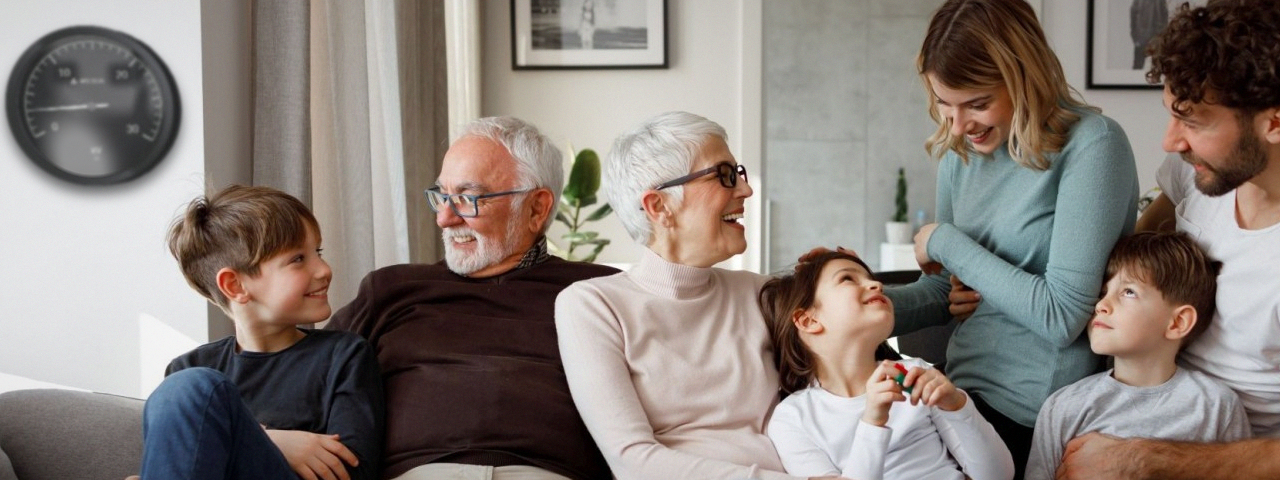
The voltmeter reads 3 kV
